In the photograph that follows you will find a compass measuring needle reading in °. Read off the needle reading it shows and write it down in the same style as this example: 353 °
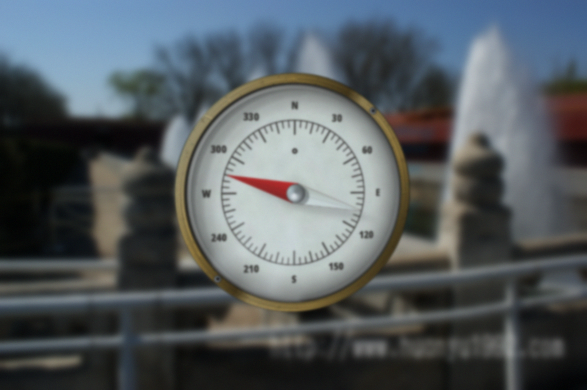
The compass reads 285 °
